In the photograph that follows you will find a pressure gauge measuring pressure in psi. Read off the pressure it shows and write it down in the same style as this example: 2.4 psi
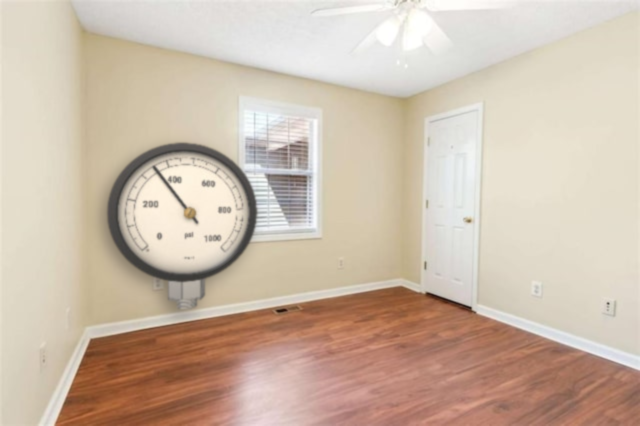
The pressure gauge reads 350 psi
